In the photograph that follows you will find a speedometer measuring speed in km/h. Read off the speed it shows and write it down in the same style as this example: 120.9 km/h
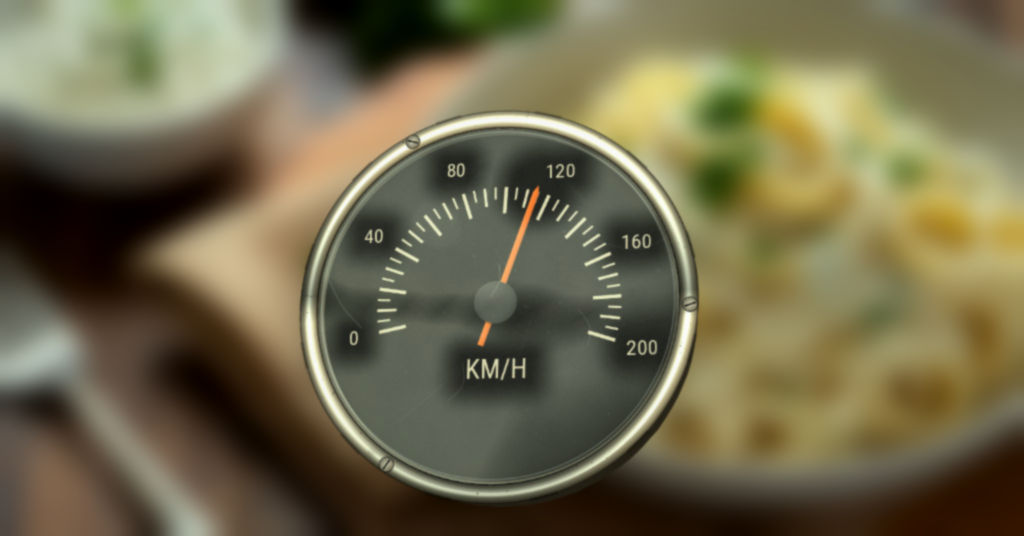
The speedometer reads 115 km/h
